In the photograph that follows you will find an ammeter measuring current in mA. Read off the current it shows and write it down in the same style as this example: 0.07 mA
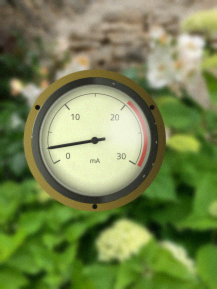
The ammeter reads 2.5 mA
